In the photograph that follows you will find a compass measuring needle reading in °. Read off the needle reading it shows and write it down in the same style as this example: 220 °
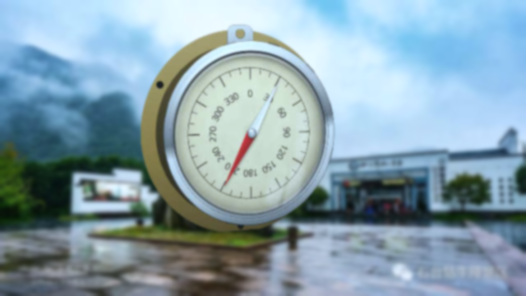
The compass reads 210 °
